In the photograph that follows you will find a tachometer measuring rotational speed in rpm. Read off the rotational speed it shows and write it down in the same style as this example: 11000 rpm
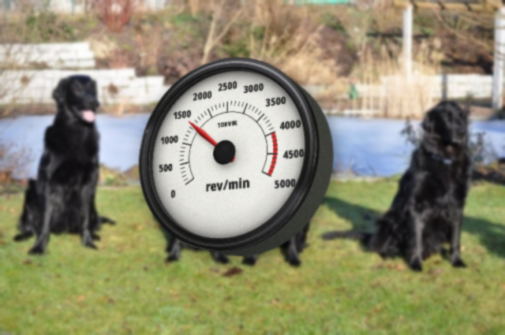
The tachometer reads 1500 rpm
